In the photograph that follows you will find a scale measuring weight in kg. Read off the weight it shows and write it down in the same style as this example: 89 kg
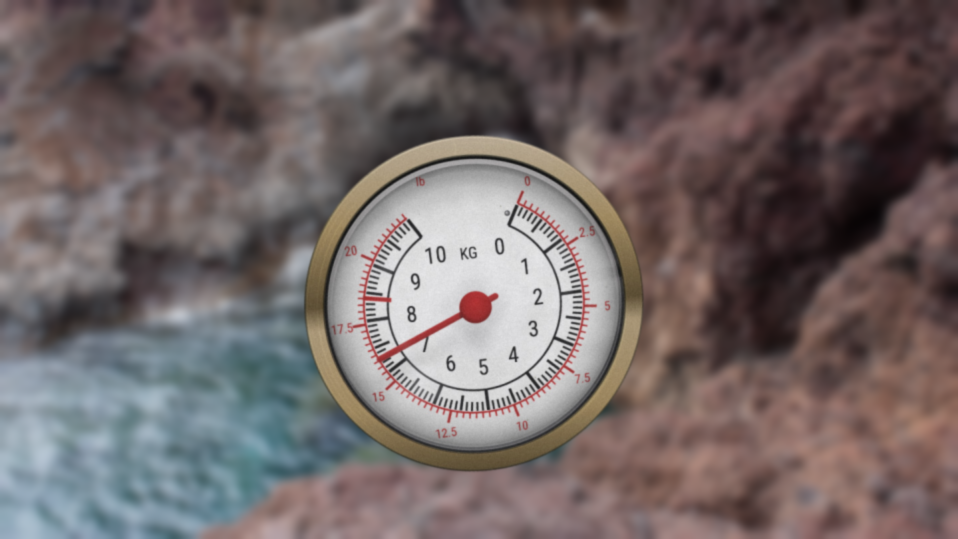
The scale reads 7.3 kg
